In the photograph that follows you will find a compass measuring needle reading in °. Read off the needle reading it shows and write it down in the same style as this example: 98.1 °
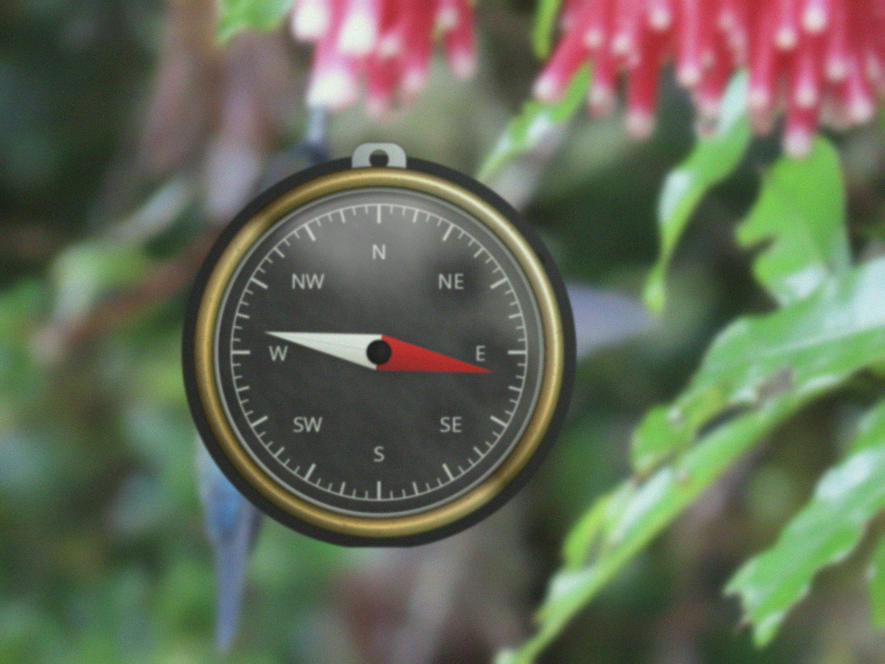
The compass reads 100 °
